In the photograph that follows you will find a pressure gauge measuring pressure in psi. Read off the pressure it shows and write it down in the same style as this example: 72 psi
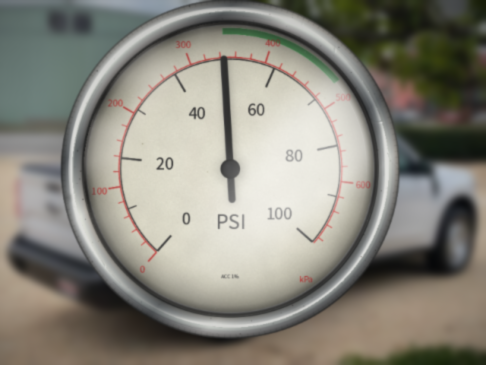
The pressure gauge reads 50 psi
